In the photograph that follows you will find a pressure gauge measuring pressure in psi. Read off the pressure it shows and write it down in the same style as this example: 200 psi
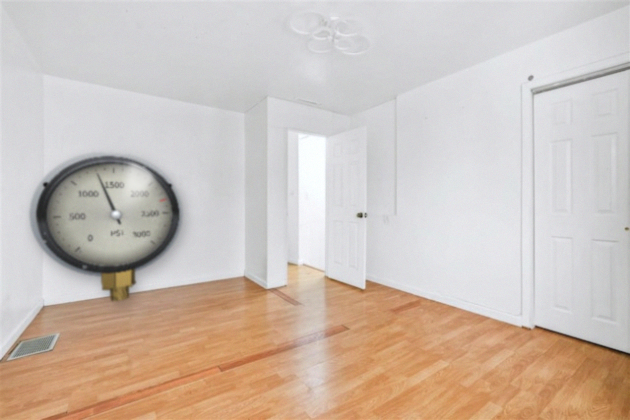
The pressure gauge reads 1300 psi
